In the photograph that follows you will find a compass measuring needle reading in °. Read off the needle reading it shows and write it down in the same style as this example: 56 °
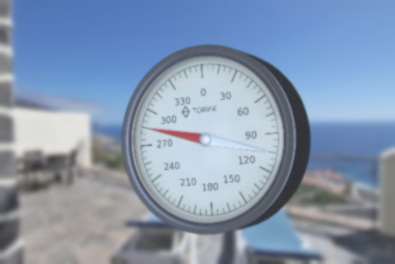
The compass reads 285 °
